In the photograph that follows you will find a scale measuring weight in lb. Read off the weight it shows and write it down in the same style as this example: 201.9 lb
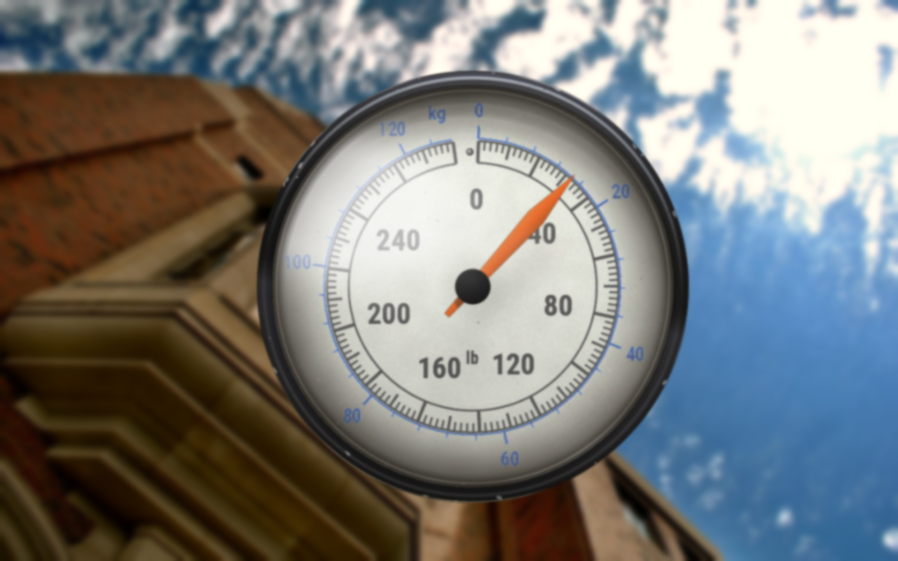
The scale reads 32 lb
